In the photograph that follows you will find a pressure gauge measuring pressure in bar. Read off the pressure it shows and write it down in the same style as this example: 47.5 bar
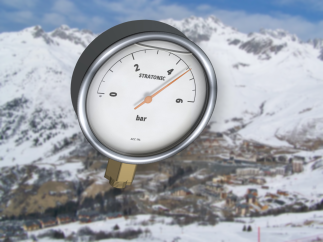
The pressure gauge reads 4.5 bar
